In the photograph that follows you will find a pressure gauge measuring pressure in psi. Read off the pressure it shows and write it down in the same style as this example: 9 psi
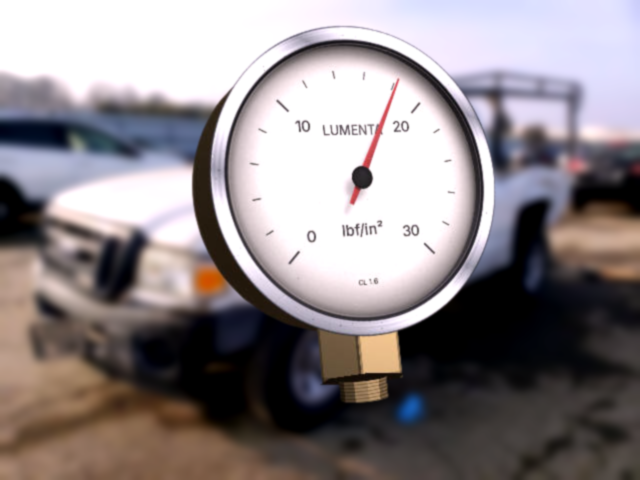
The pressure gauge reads 18 psi
